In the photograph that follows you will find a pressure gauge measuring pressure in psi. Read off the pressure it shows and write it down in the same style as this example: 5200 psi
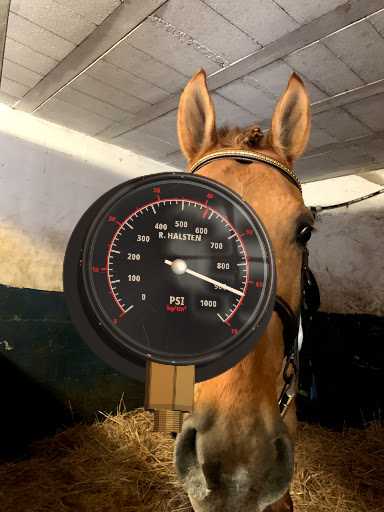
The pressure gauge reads 900 psi
